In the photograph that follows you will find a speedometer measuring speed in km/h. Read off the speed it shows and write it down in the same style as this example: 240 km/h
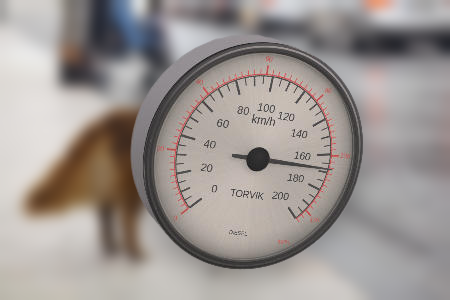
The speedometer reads 167.5 km/h
